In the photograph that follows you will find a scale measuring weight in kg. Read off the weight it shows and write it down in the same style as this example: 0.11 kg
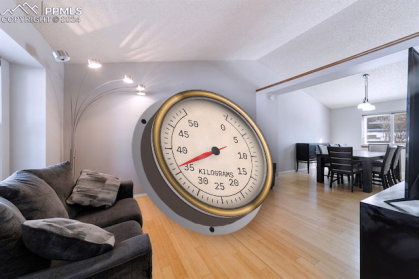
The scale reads 36 kg
